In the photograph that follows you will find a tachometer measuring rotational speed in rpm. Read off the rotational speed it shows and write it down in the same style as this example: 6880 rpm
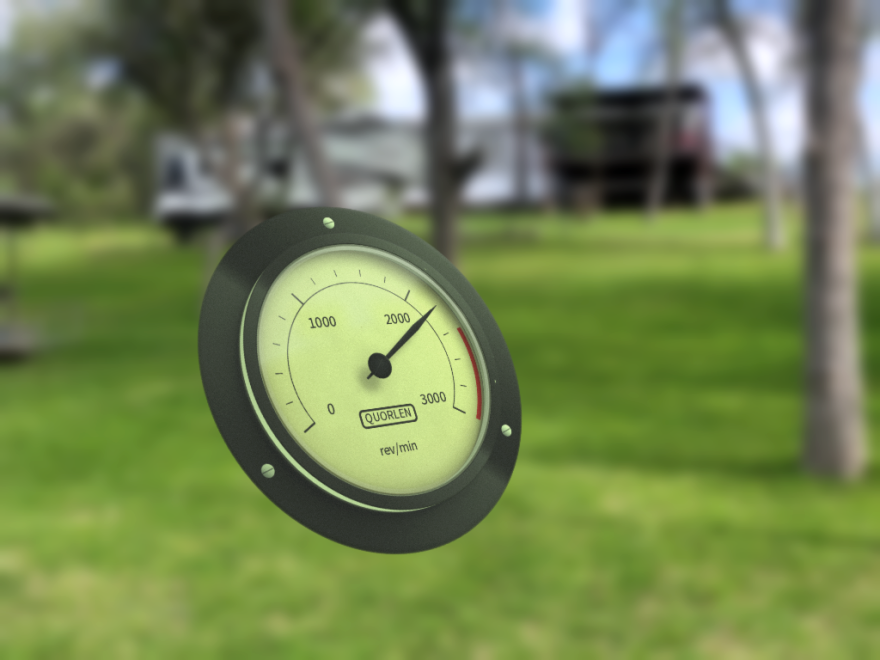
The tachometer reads 2200 rpm
